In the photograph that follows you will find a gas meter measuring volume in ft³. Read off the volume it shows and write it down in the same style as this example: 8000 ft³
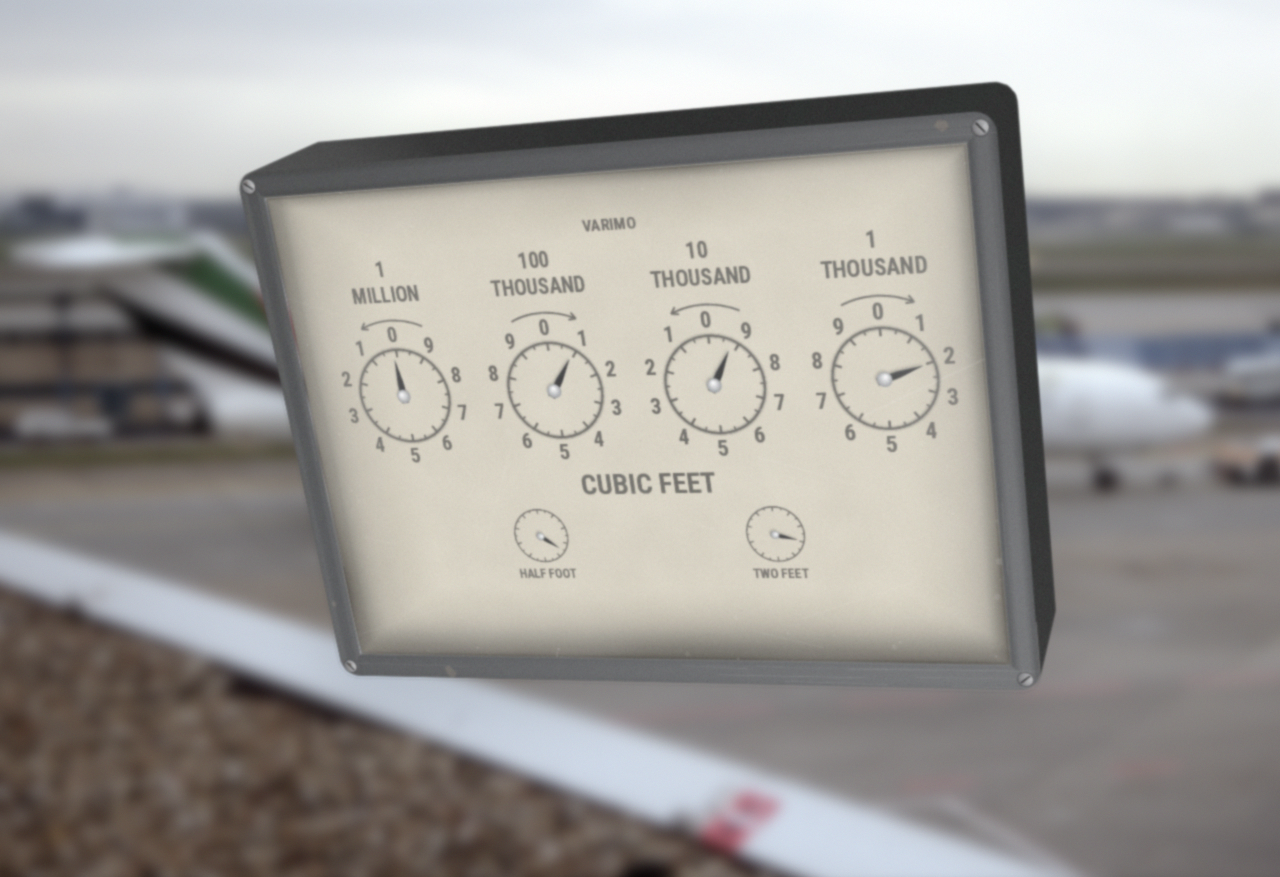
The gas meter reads 9200 ft³
